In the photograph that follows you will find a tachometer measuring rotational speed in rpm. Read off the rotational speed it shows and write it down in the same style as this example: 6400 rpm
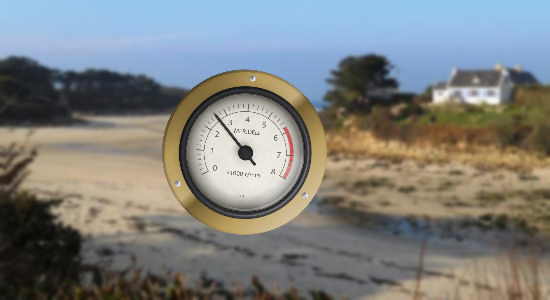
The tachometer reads 2600 rpm
